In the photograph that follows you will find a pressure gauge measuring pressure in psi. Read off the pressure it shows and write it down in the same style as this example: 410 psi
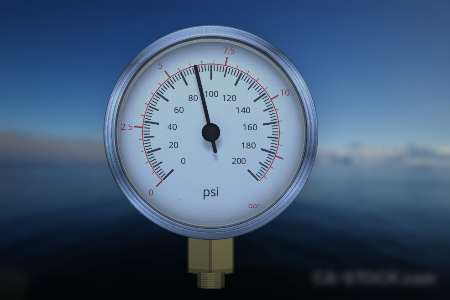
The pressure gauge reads 90 psi
